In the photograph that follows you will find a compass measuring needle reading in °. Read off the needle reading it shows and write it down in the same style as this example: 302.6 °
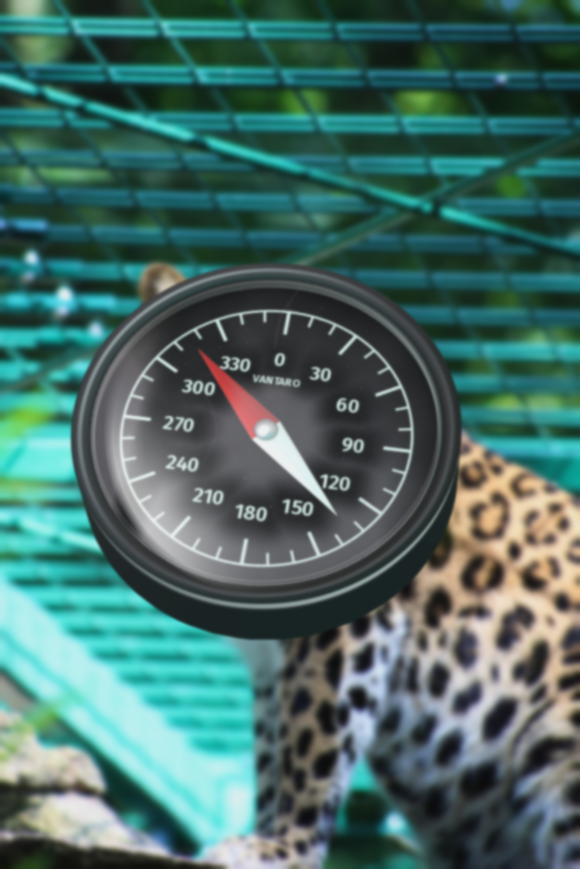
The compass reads 315 °
